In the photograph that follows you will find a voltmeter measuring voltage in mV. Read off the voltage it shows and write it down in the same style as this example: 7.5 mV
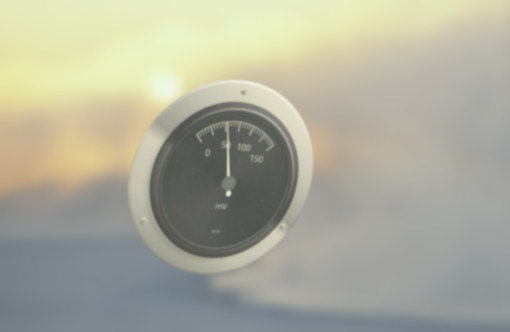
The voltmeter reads 50 mV
